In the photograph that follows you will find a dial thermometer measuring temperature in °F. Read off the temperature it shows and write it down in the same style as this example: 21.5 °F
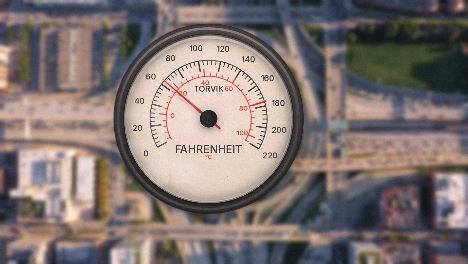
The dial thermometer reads 64 °F
